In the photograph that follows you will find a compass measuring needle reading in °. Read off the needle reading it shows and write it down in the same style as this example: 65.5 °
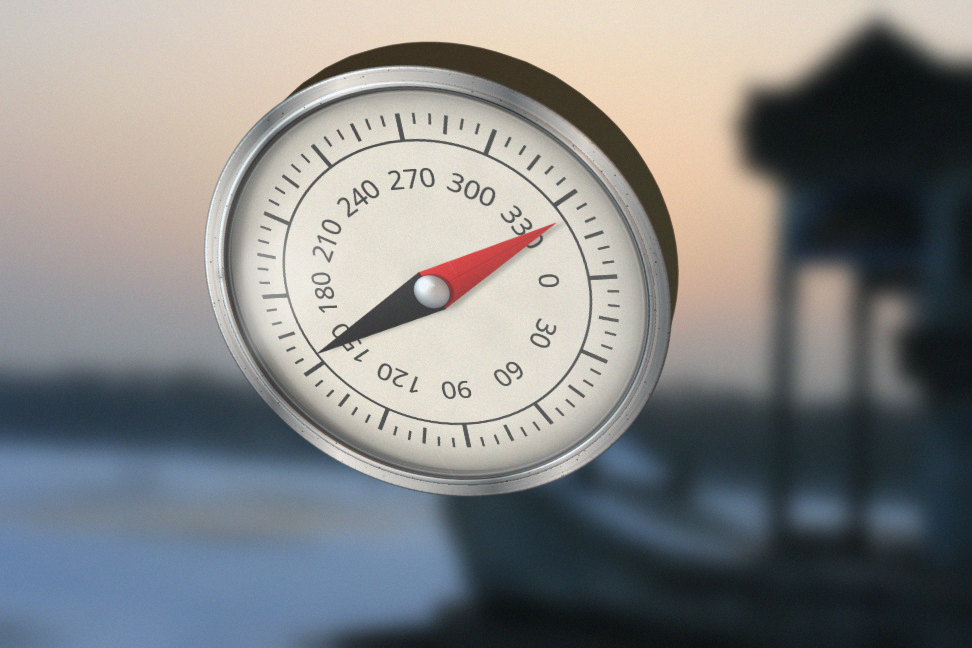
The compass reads 335 °
